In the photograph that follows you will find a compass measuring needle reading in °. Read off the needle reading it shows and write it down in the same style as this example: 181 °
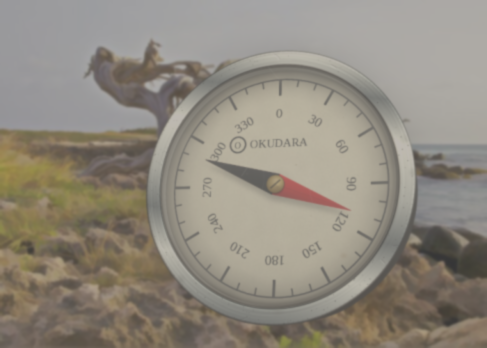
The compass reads 110 °
